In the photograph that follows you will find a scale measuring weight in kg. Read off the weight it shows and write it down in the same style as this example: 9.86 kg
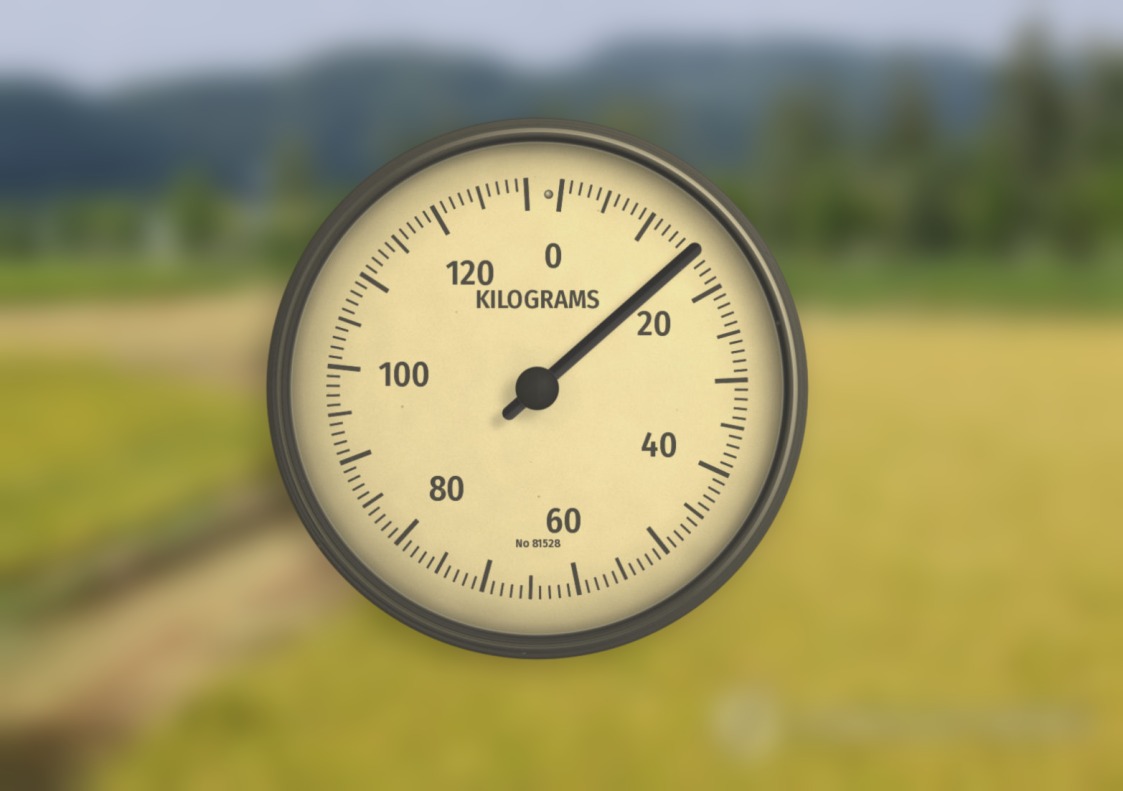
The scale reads 15.5 kg
